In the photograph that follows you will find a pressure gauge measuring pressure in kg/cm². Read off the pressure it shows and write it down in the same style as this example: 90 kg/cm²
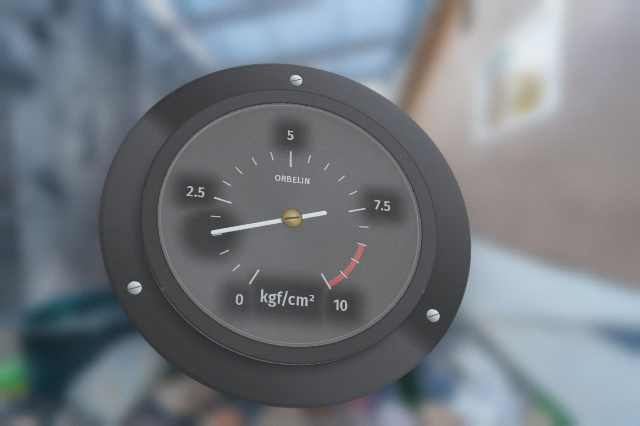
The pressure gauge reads 1.5 kg/cm²
